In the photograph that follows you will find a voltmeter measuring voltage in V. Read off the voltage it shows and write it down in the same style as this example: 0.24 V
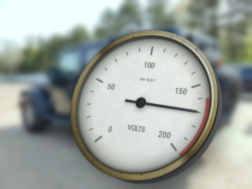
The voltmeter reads 170 V
